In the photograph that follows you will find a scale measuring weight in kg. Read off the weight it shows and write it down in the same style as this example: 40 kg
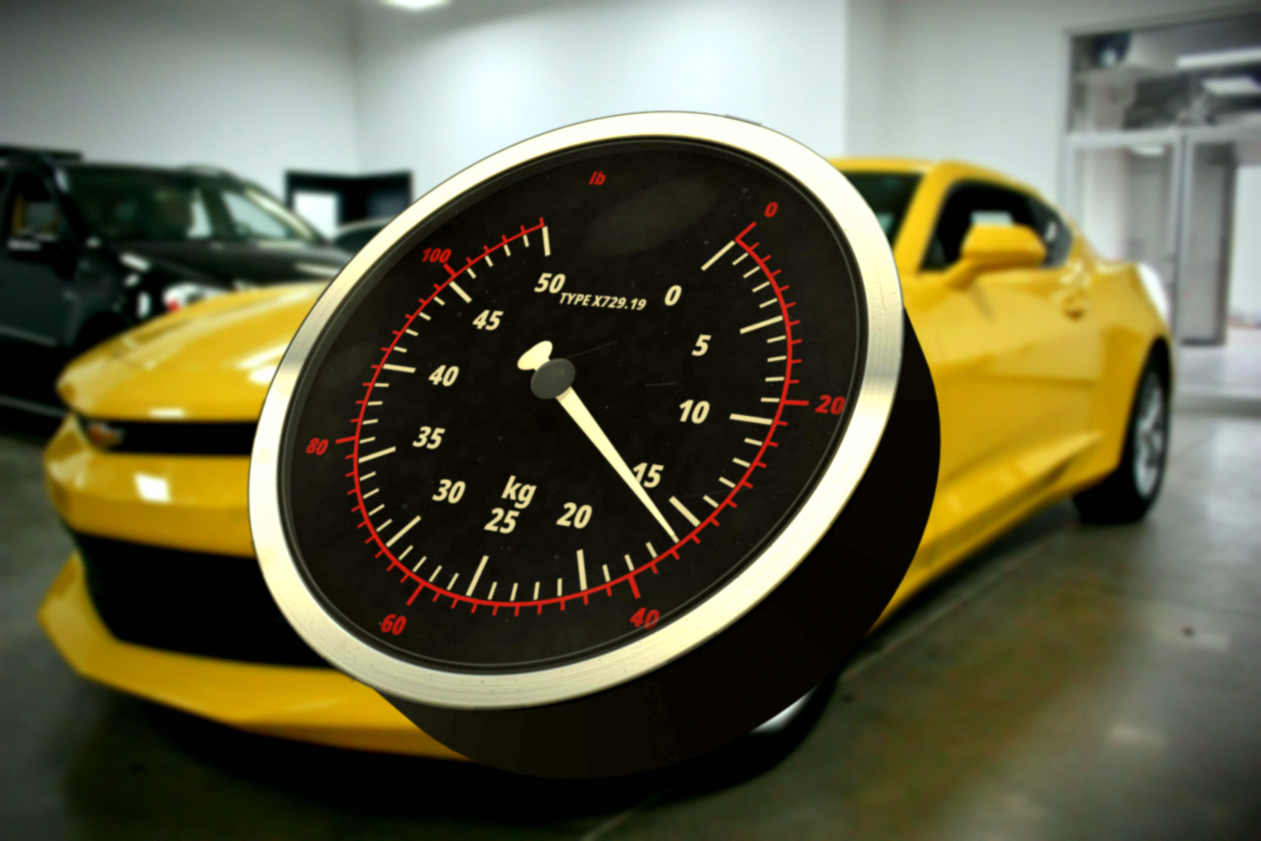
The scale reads 16 kg
